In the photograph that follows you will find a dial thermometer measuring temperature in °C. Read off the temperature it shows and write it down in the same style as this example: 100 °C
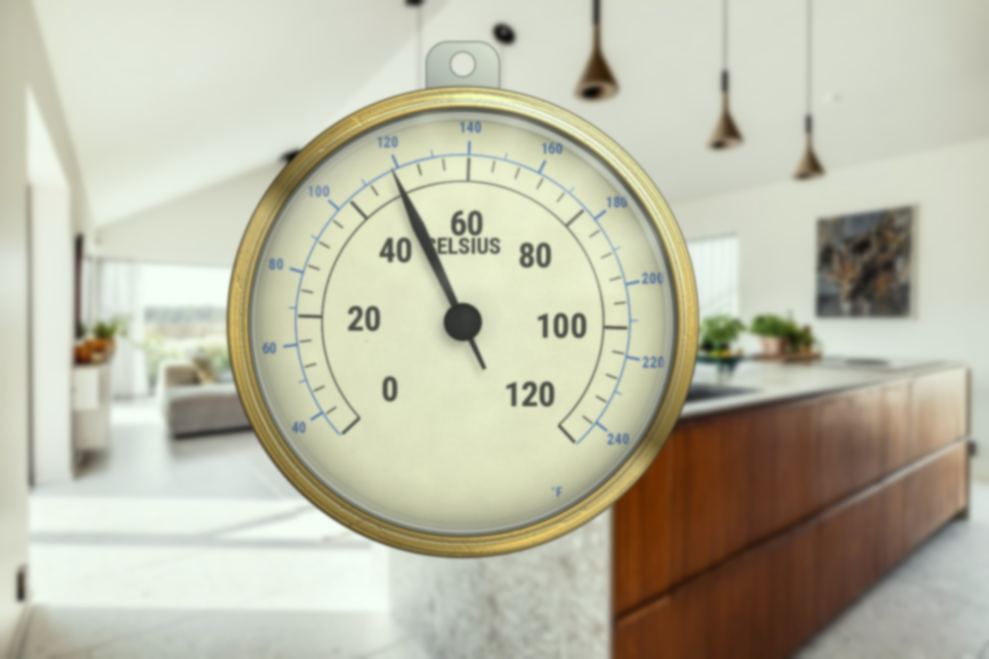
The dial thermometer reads 48 °C
